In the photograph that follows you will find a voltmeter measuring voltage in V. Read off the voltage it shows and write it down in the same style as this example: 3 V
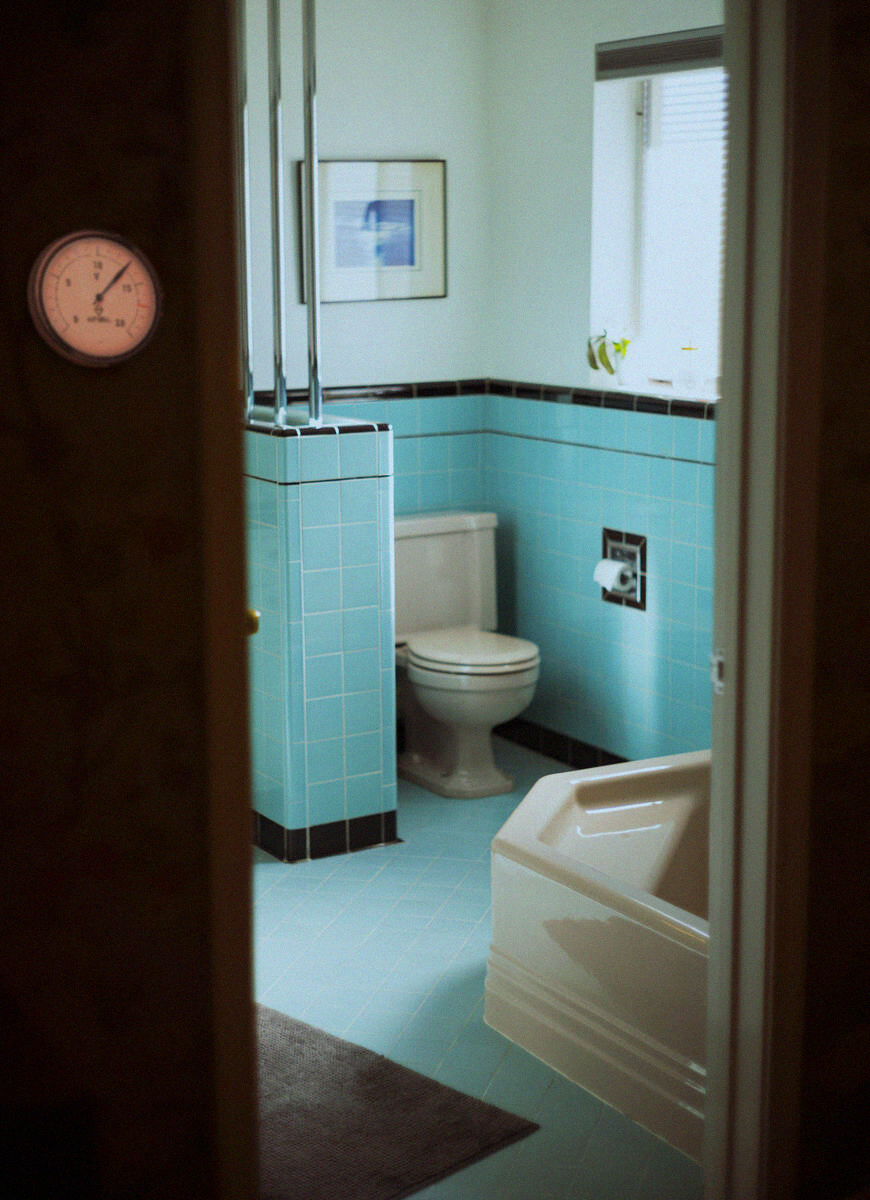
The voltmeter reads 13 V
